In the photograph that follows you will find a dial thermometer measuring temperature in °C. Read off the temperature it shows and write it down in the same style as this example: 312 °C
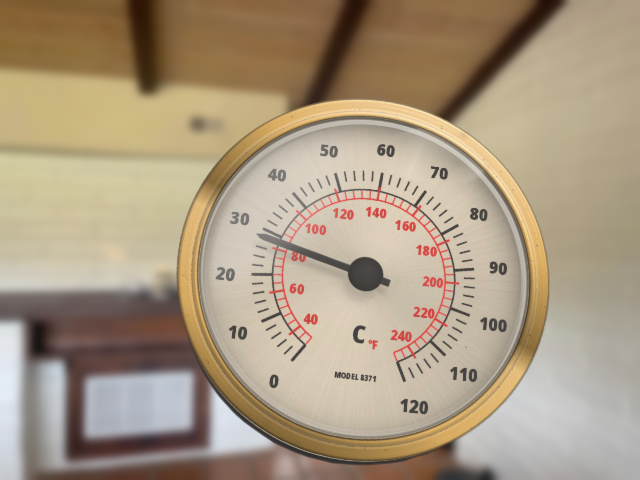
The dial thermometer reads 28 °C
